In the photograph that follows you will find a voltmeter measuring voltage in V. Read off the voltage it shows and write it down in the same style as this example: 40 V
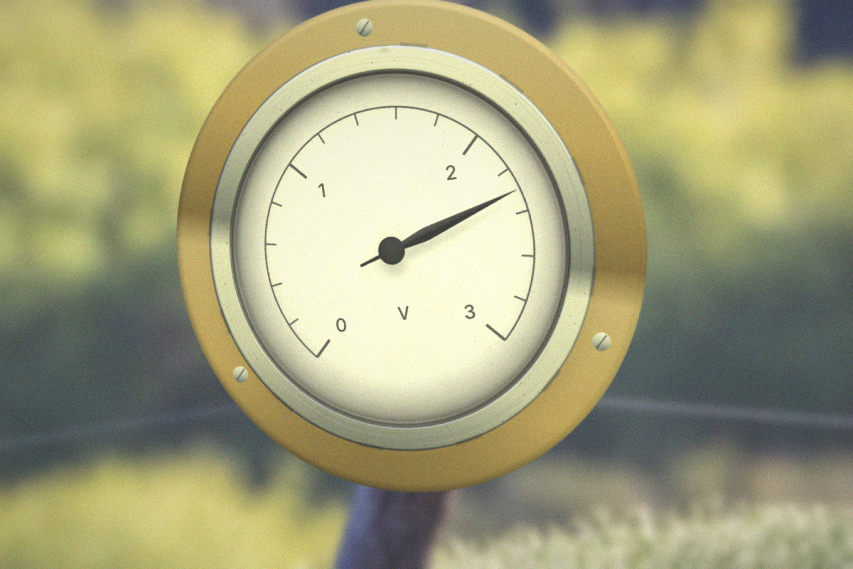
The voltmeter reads 2.3 V
